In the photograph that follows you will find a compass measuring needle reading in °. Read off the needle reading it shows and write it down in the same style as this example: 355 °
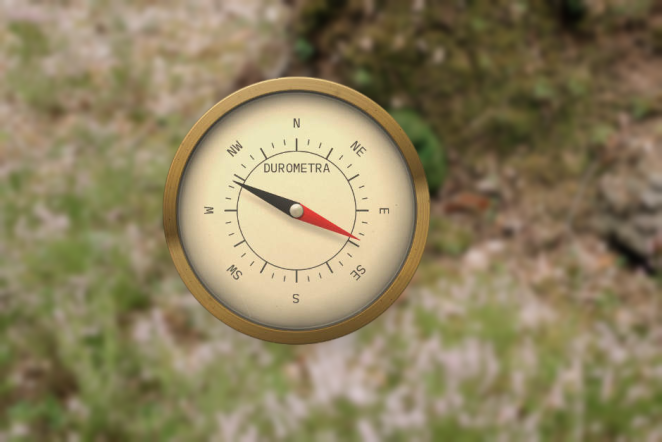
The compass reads 115 °
